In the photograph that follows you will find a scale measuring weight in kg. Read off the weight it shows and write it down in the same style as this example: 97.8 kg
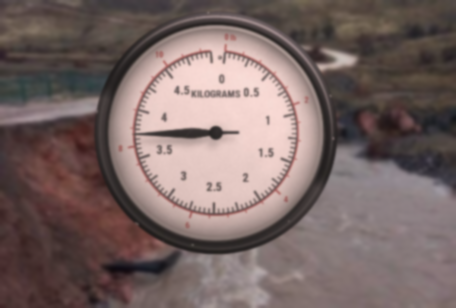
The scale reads 3.75 kg
